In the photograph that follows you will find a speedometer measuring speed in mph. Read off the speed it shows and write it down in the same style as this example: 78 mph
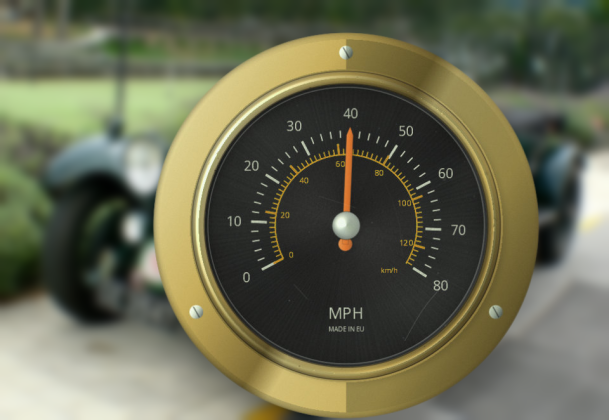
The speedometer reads 40 mph
